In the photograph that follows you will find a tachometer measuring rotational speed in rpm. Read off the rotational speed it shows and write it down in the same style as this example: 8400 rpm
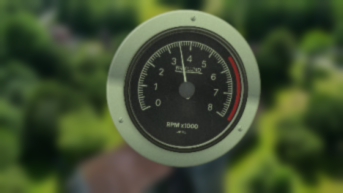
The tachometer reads 3500 rpm
